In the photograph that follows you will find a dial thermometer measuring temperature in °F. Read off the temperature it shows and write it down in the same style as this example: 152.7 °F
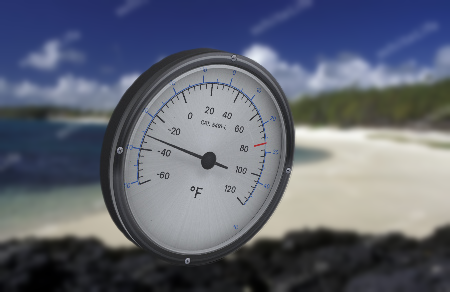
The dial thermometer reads -32 °F
